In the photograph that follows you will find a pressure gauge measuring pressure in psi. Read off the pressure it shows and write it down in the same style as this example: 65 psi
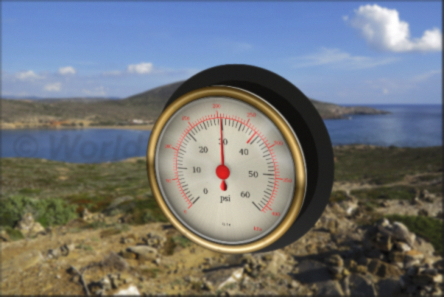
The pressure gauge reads 30 psi
